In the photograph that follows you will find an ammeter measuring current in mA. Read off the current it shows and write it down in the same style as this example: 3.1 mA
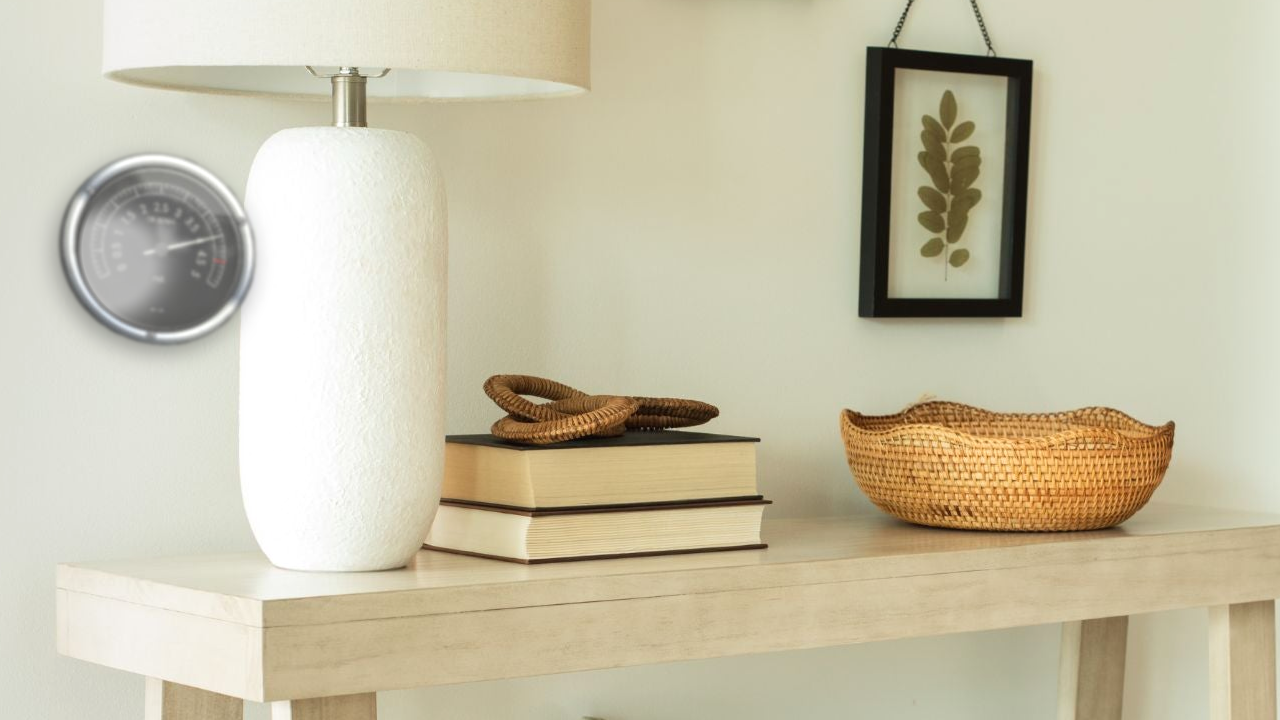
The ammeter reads 4 mA
